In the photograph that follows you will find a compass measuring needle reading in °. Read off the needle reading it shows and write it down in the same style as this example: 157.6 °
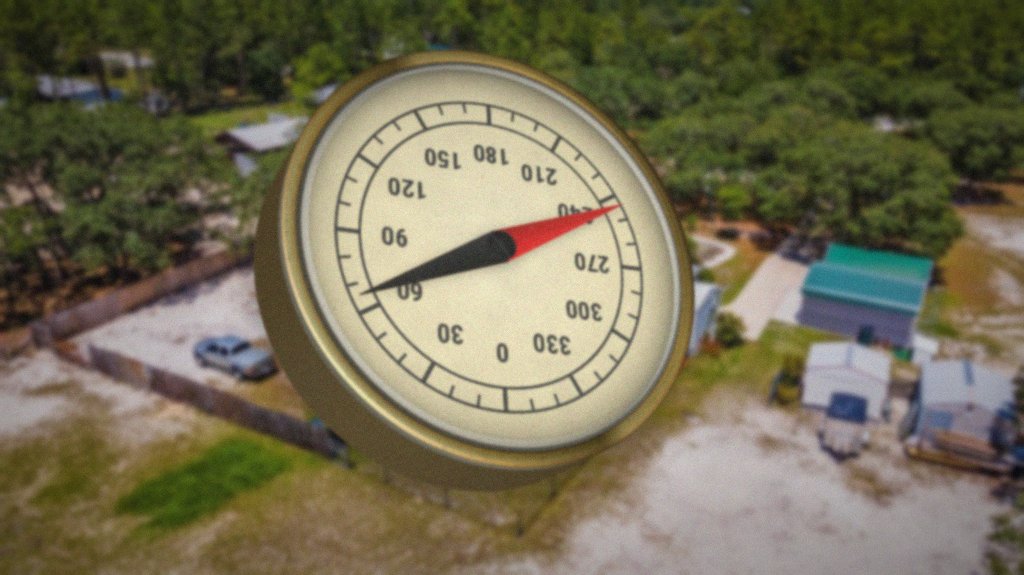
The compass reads 245 °
